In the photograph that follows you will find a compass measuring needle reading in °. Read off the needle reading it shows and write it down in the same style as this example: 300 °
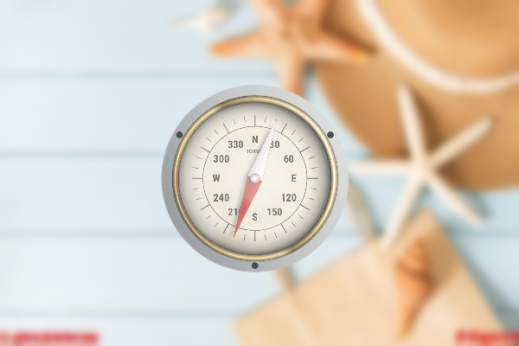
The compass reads 200 °
